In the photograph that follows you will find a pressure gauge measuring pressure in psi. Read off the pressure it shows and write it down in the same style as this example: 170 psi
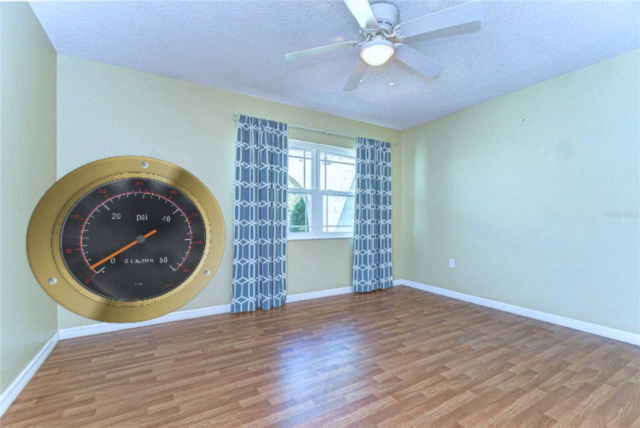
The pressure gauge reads 2 psi
